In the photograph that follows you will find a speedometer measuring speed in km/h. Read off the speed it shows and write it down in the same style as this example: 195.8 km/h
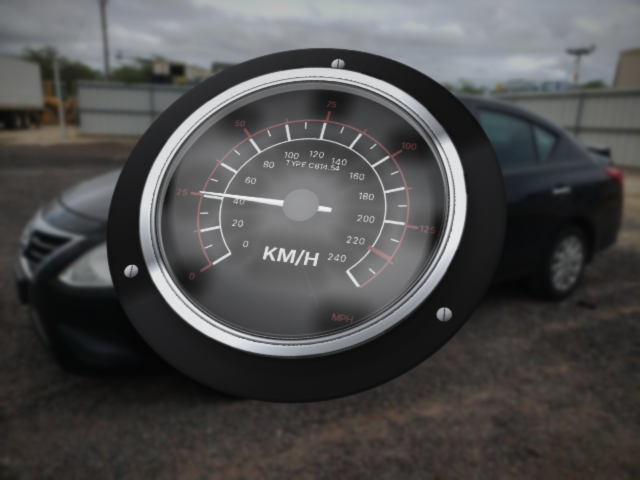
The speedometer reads 40 km/h
